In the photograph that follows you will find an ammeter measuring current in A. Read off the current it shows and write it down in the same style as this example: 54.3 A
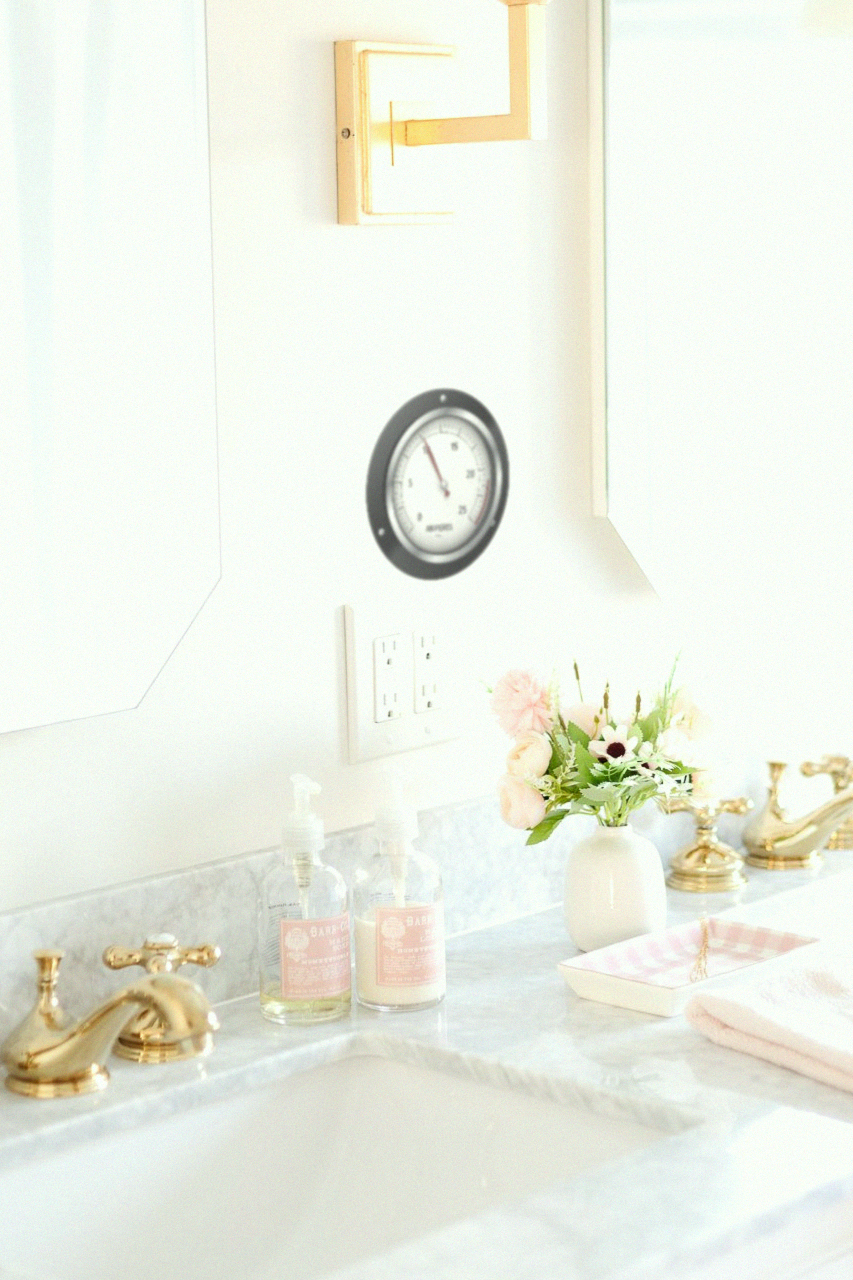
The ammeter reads 10 A
